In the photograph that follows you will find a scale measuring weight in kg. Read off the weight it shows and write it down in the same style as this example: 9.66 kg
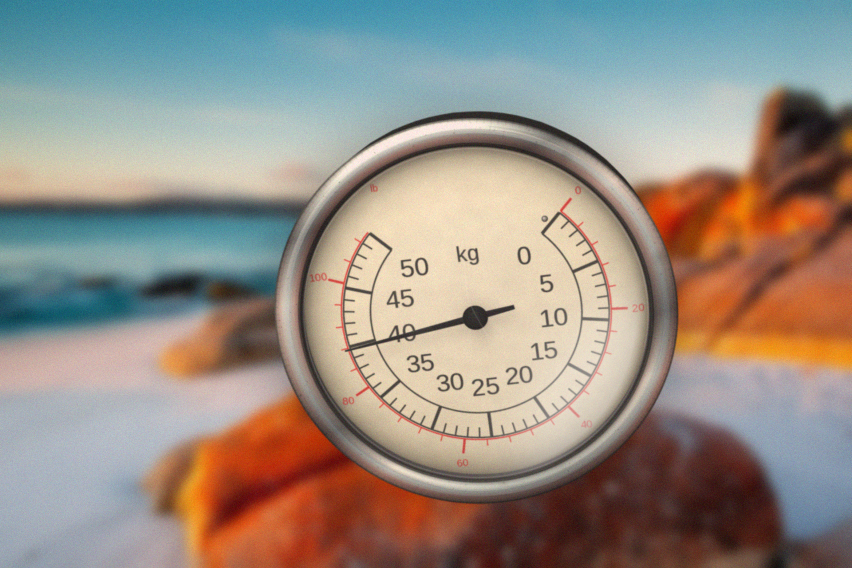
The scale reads 40 kg
